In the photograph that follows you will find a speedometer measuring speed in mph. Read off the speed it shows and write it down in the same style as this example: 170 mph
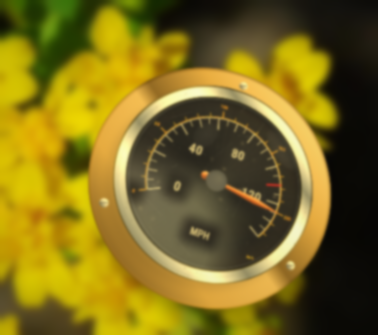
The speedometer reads 125 mph
